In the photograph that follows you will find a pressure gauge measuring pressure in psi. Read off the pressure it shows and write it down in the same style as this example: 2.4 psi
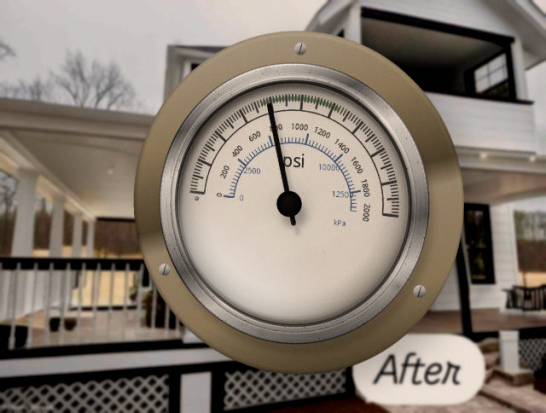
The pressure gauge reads 800 psi
